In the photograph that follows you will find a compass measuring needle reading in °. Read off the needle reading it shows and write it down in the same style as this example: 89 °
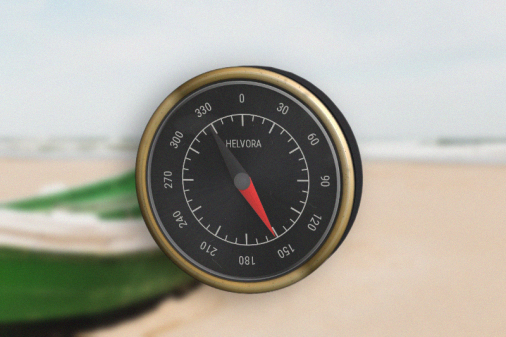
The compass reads 150 °
